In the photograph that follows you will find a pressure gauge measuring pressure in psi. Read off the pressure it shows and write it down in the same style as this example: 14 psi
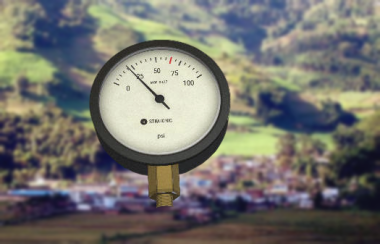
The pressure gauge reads 20 psi
